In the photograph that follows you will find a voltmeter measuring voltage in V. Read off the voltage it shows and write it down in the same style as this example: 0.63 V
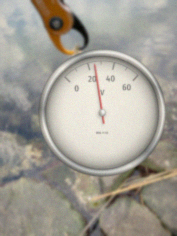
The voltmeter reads 25 V
